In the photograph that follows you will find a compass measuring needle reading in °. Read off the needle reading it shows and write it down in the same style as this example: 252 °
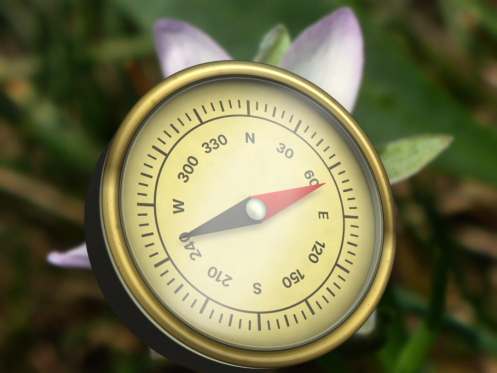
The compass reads 67.5 °
